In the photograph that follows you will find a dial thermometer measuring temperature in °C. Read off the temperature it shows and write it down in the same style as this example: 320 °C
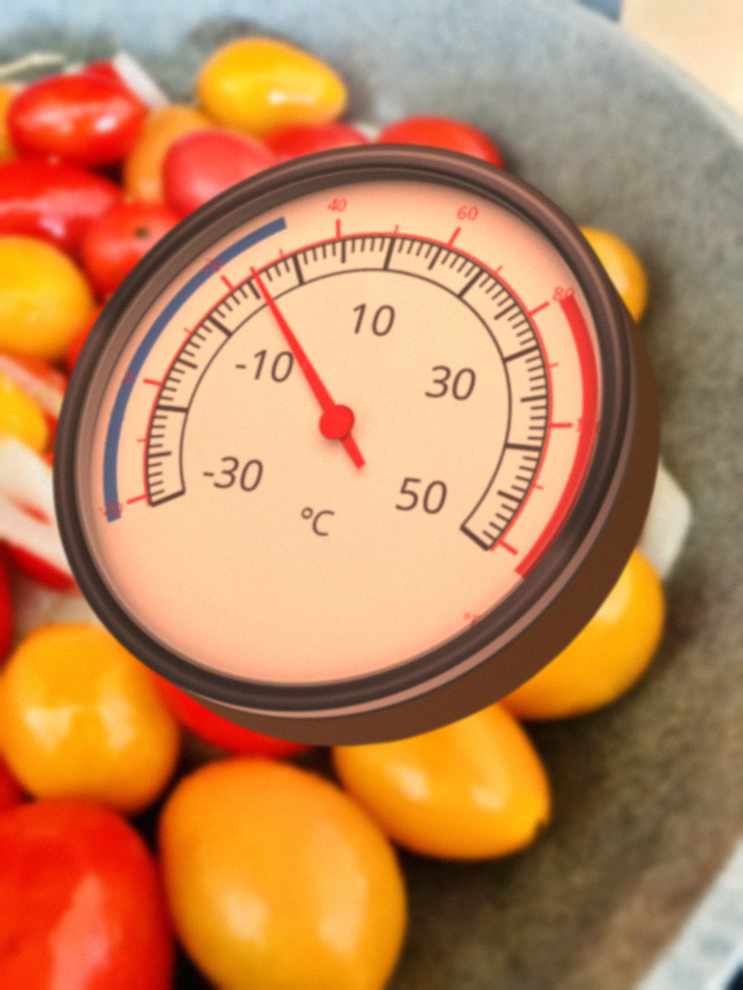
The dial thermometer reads -4 °C
